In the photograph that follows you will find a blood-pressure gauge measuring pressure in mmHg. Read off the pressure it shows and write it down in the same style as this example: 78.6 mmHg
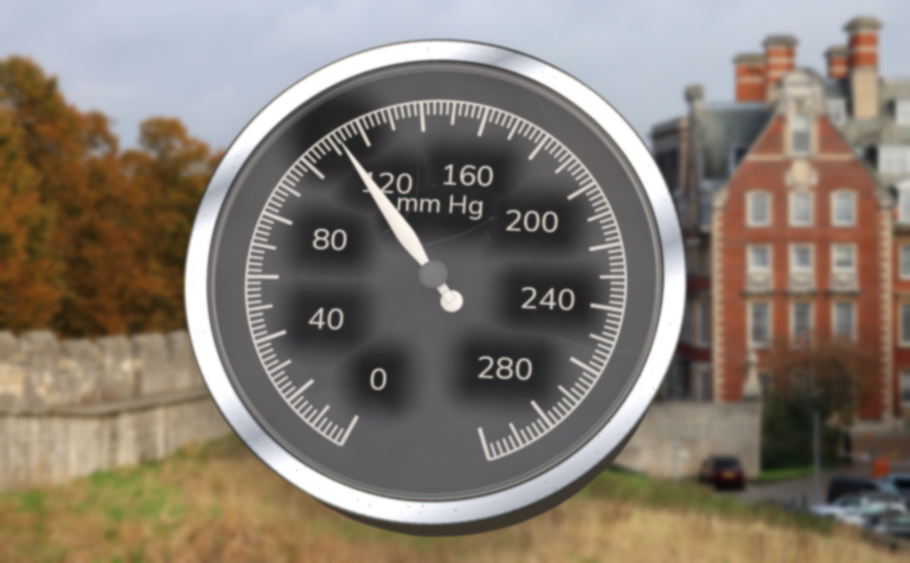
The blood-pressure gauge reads 112 mmHg
